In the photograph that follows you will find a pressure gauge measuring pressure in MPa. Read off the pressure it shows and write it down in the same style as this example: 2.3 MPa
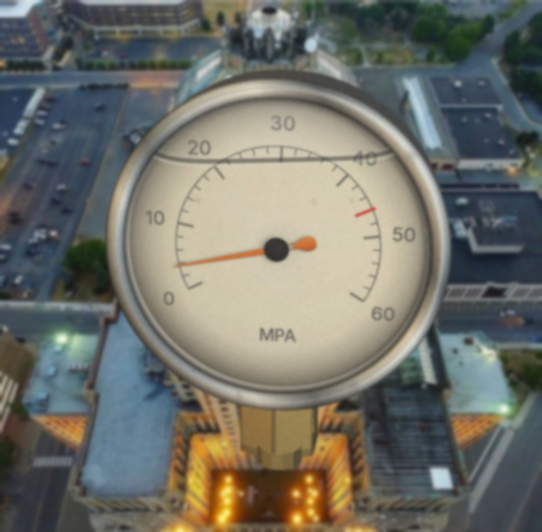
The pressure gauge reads 4 MPa
